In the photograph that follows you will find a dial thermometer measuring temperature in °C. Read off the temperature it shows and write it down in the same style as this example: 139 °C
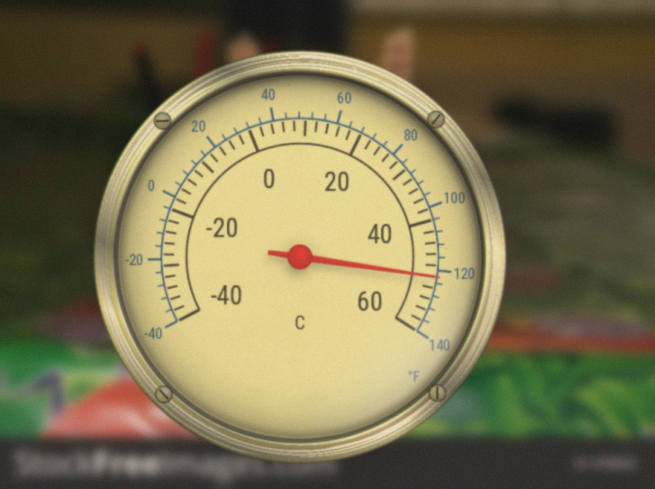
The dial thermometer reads 50 °C
